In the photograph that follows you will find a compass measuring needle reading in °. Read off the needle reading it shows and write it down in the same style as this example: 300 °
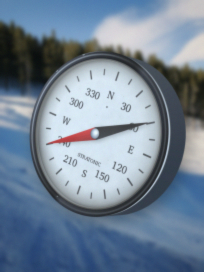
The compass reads 240 °
